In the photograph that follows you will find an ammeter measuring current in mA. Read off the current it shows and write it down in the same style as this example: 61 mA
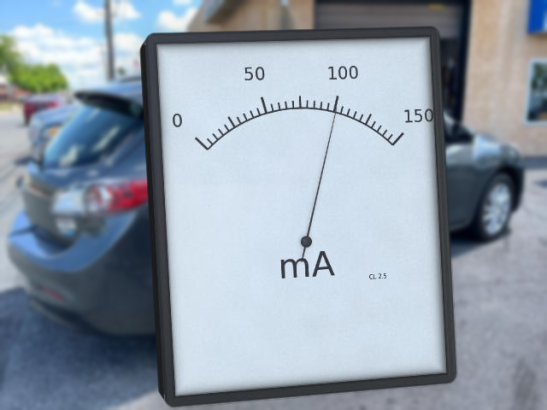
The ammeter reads 100 mA
